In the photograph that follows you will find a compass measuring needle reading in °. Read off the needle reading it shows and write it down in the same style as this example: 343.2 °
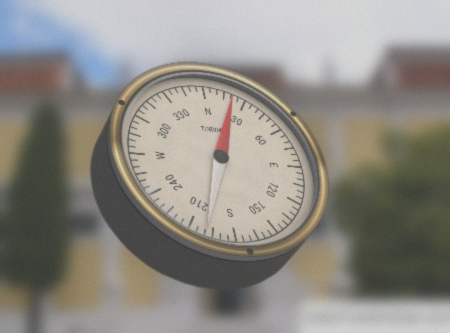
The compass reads 20 °
